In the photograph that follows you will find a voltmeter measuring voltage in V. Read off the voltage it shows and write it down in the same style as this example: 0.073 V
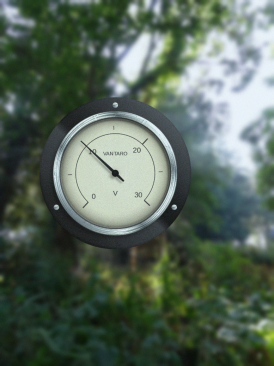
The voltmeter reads 10 V
